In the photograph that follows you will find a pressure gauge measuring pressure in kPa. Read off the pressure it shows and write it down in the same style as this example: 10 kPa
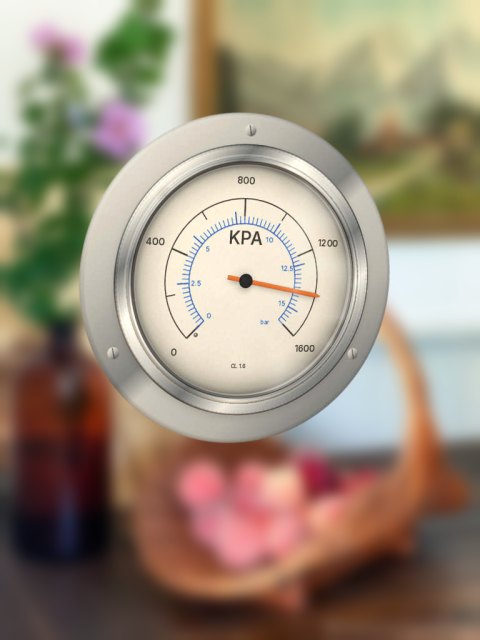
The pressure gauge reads 1400 kPa
